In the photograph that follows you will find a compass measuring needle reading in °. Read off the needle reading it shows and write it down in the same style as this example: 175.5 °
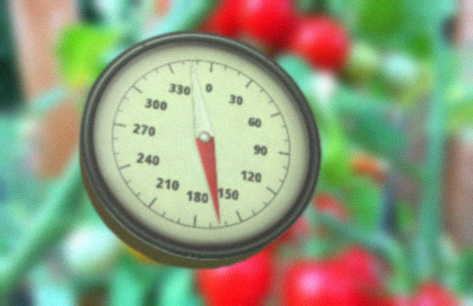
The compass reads 165 °
